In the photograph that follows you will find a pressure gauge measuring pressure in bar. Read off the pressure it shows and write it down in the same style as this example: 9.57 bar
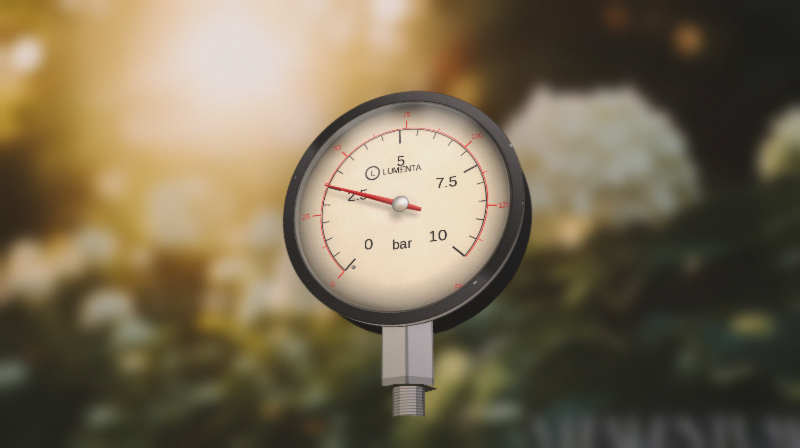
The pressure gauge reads 2.5 bar
